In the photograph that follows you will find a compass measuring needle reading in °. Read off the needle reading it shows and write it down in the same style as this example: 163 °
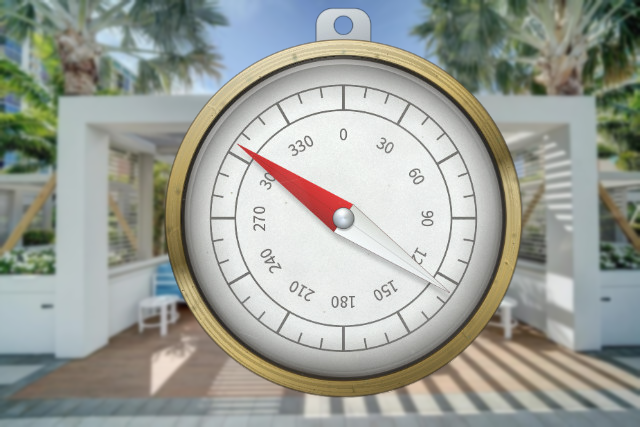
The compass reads 305 °
